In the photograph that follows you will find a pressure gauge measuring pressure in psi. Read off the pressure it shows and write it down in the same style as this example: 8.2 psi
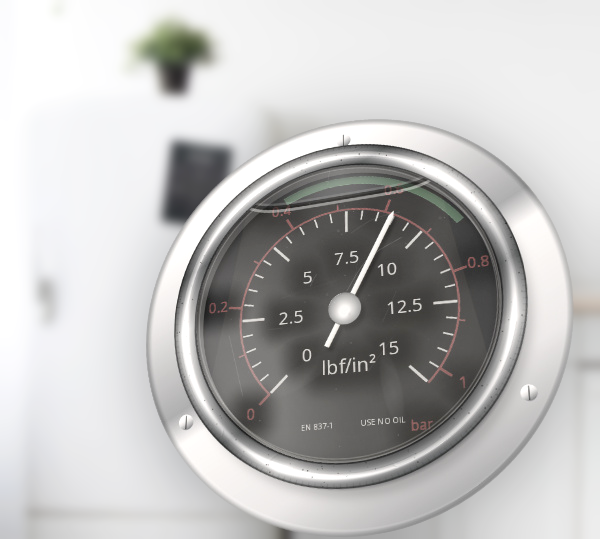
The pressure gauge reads 9 psi
